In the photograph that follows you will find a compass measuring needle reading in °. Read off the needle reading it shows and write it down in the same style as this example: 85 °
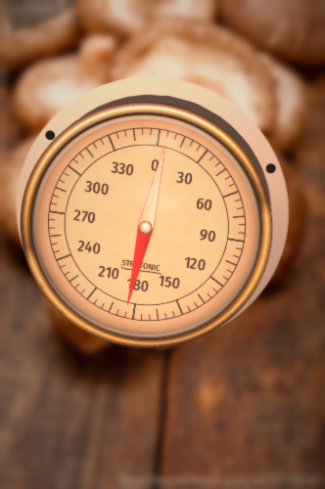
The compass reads 185 °
